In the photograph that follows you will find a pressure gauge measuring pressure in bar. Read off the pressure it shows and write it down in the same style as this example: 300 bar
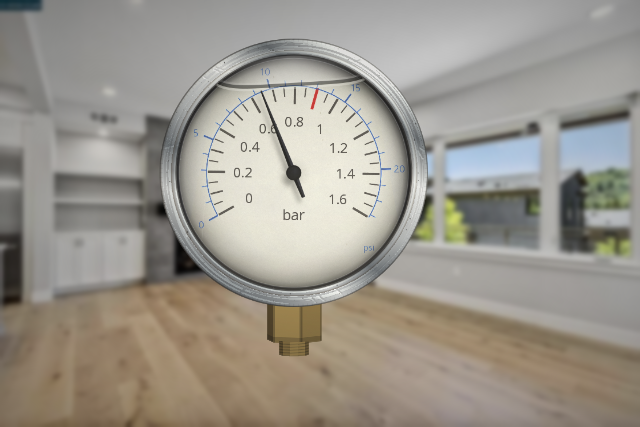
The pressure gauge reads 0.65 bar
